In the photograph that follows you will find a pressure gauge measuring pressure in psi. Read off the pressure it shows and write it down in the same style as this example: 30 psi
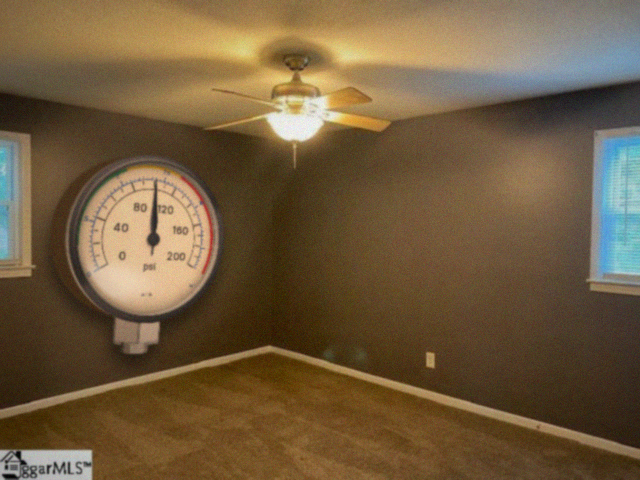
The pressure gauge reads 100 psi
